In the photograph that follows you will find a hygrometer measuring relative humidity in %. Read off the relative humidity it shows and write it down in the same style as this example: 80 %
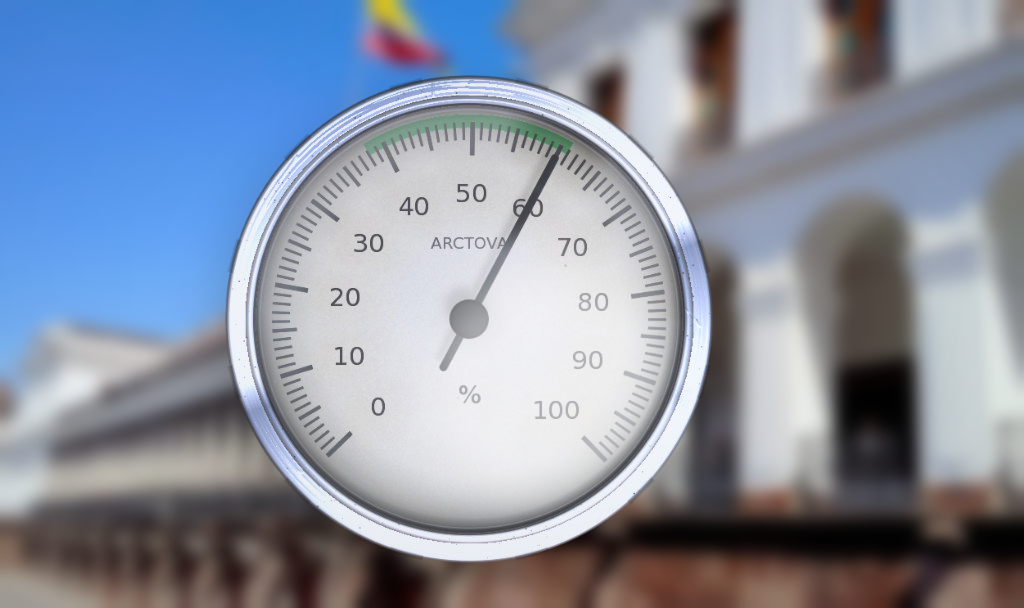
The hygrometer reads 60 %
